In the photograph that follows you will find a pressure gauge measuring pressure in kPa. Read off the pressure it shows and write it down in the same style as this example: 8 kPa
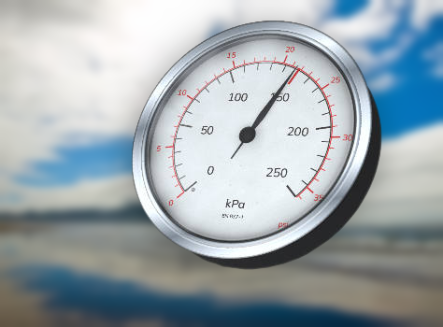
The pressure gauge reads 150 kPa
